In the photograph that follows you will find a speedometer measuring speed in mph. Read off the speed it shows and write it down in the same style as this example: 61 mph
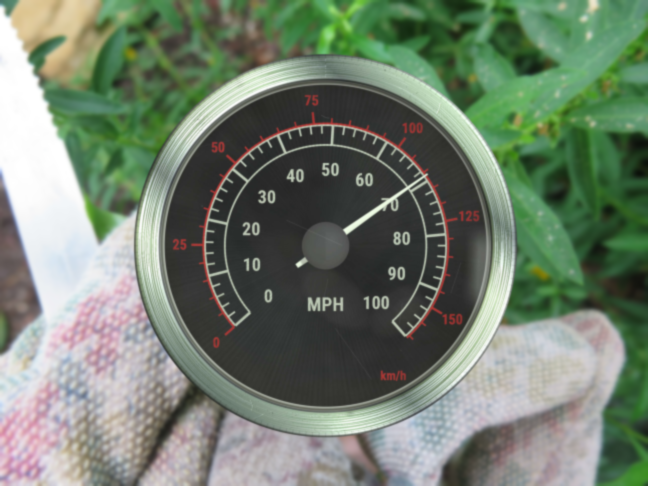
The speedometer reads 69 mph
